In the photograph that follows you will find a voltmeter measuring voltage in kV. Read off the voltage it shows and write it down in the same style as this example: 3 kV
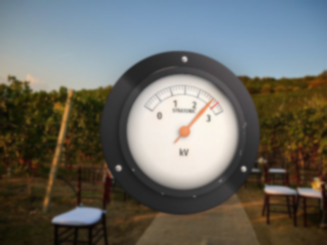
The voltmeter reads 2.5 kV
